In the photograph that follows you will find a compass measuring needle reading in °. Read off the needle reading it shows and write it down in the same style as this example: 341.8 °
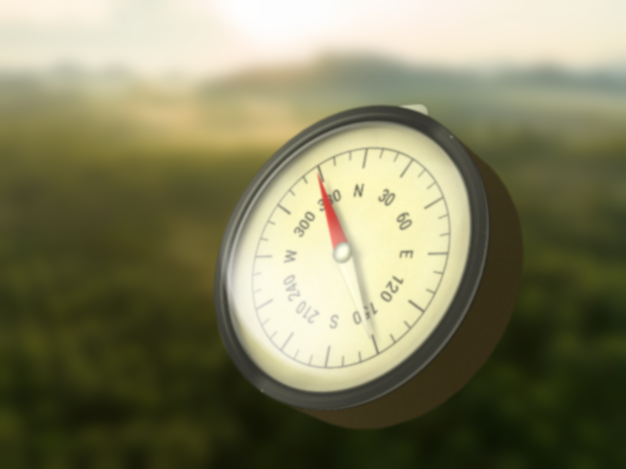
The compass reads 330 °
